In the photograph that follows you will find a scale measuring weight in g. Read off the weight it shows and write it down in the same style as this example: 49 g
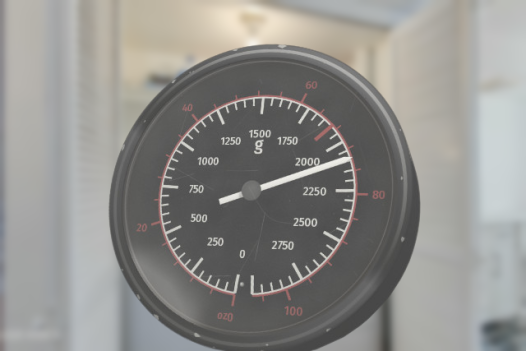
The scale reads 2100 g
